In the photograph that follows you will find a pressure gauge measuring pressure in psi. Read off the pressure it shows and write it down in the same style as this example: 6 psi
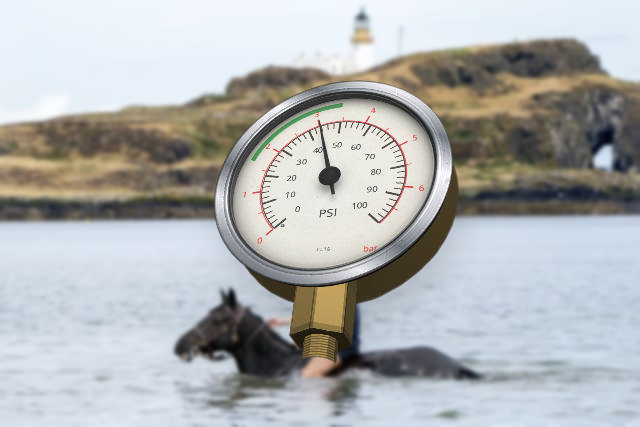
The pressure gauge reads 44 psi
